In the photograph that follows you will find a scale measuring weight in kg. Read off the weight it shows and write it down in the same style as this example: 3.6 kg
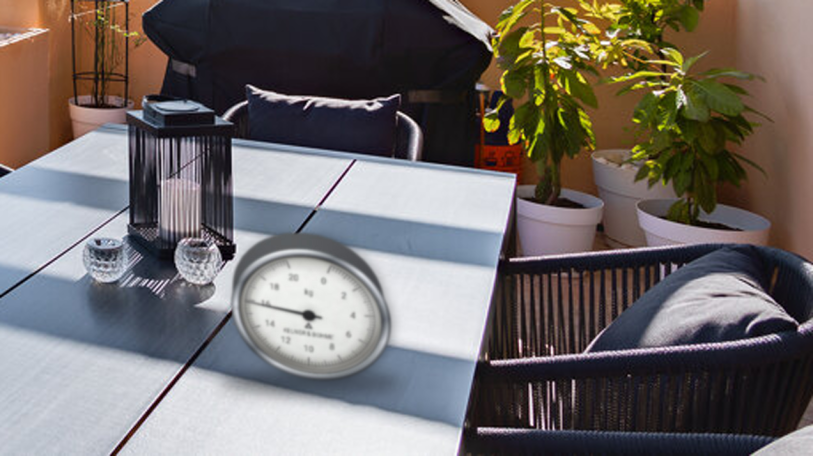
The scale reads 16 kg
